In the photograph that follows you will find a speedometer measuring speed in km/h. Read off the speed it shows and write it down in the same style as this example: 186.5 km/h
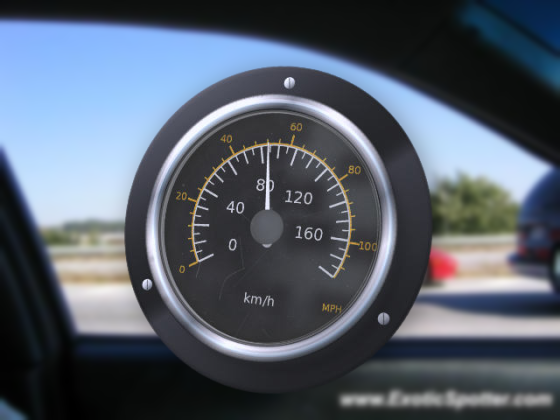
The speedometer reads 85 km/h
